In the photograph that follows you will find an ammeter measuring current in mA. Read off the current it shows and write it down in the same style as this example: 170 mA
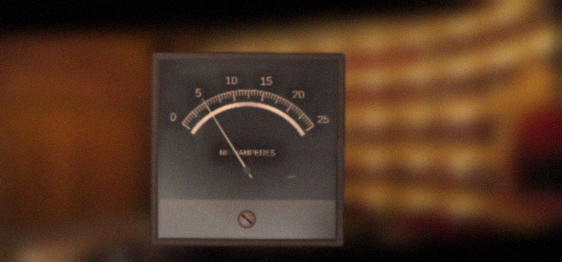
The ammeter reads 5 mA
